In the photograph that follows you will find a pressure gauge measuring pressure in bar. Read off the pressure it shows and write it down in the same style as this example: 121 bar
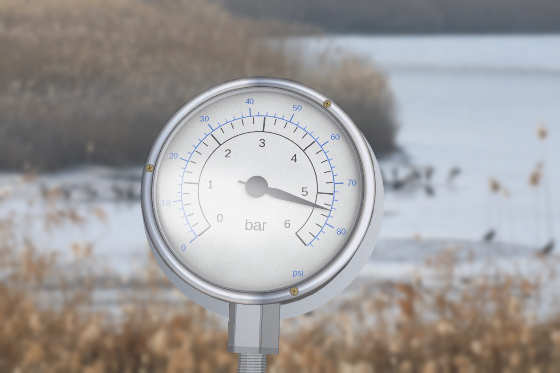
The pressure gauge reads 5.3 bar
